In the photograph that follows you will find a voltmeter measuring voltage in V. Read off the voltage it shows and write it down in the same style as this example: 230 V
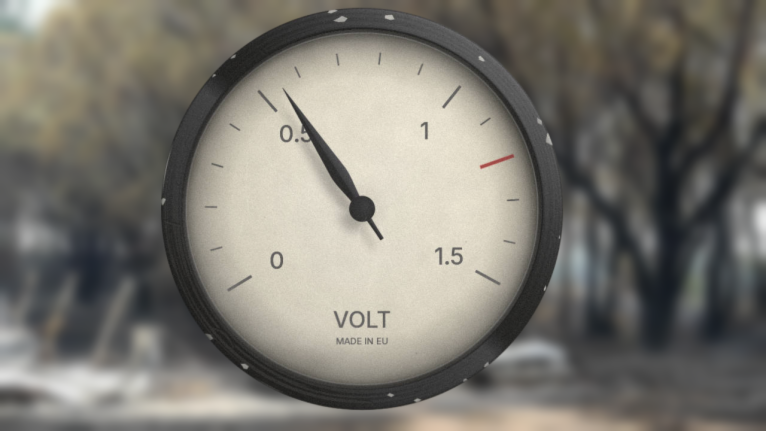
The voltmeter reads 0.55 V
